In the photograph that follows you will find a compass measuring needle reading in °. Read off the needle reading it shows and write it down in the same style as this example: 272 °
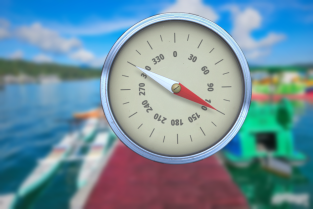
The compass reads 120 °
